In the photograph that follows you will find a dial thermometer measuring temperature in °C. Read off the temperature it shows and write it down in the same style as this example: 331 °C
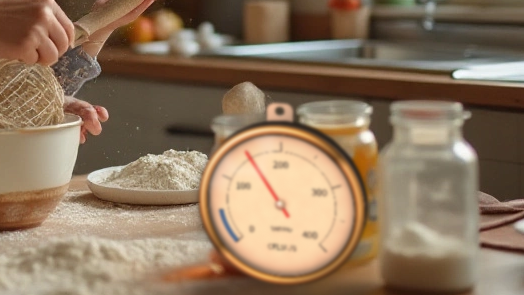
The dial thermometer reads 150 °C
